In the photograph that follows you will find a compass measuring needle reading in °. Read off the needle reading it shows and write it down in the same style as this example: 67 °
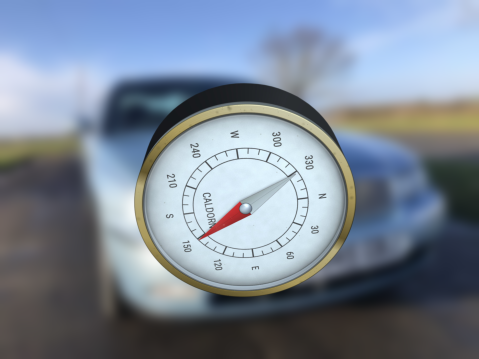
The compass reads 150 °
